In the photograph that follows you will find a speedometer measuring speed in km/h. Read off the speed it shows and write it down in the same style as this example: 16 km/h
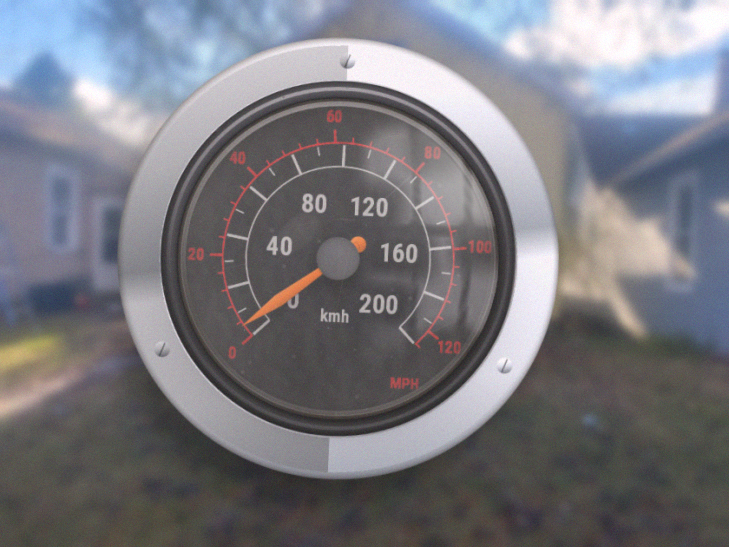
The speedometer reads 5 km/h
